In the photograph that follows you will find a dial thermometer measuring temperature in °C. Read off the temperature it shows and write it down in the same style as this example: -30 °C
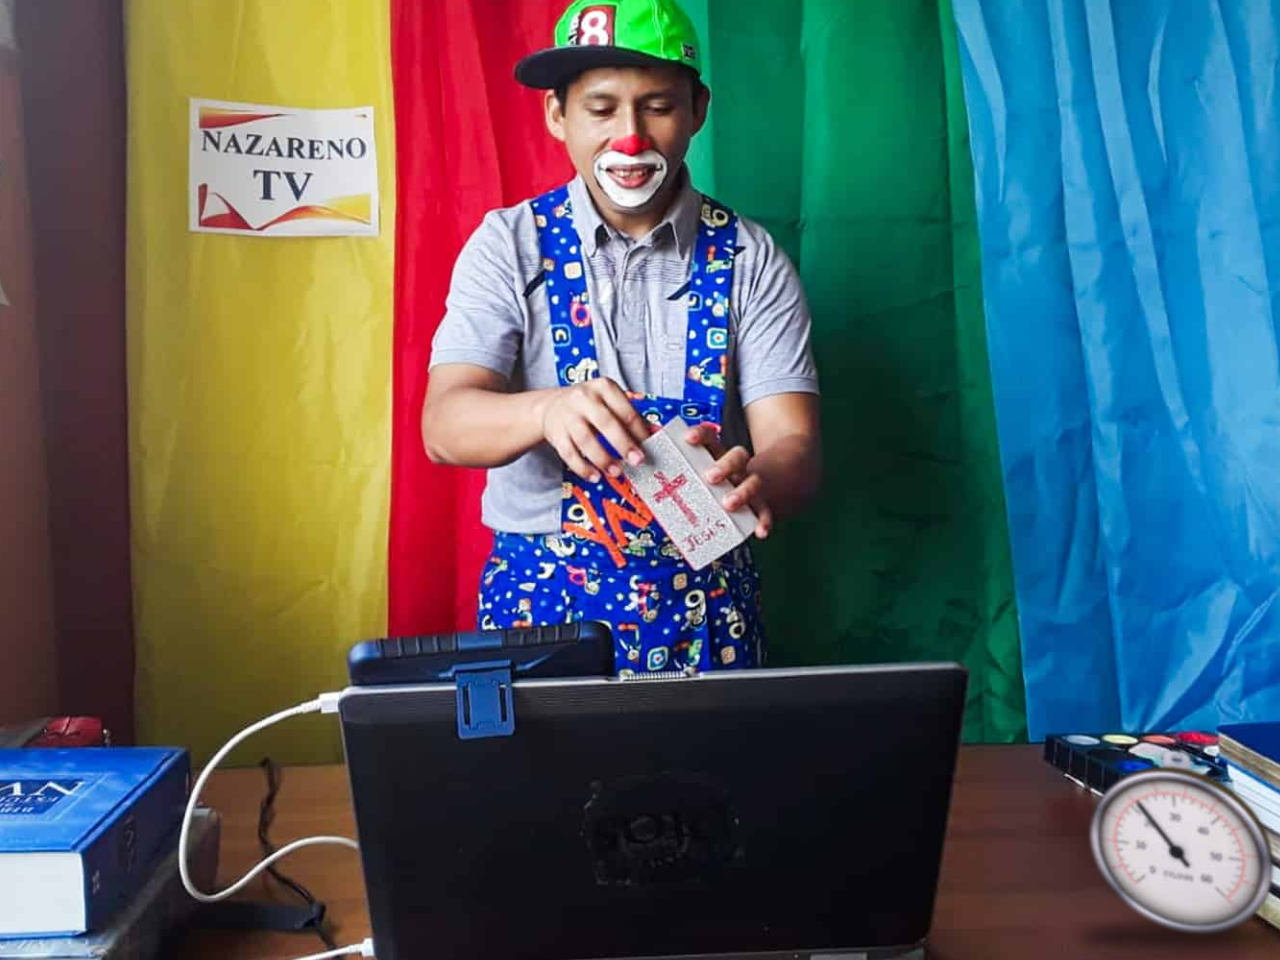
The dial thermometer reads 22 °C
